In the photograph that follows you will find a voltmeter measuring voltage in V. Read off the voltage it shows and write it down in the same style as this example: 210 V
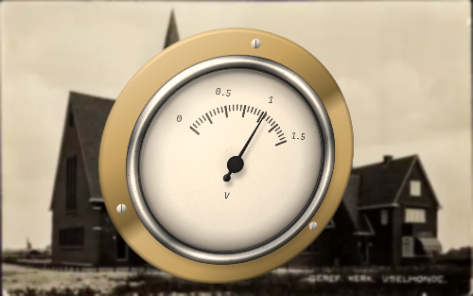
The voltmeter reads 1 V
